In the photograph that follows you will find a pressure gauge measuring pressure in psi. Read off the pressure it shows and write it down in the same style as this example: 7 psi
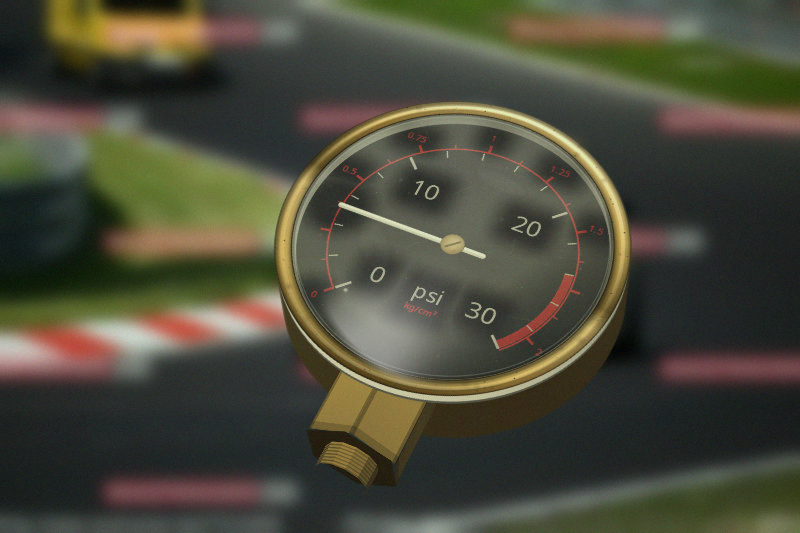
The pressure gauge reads 5 psi
